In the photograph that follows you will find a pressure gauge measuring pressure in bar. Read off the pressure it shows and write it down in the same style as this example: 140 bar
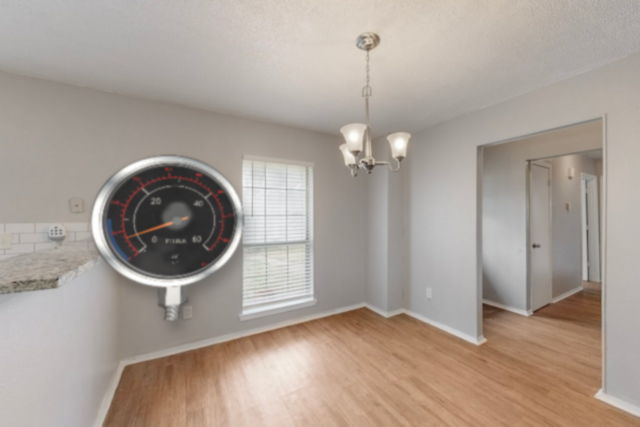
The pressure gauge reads 5 bar
